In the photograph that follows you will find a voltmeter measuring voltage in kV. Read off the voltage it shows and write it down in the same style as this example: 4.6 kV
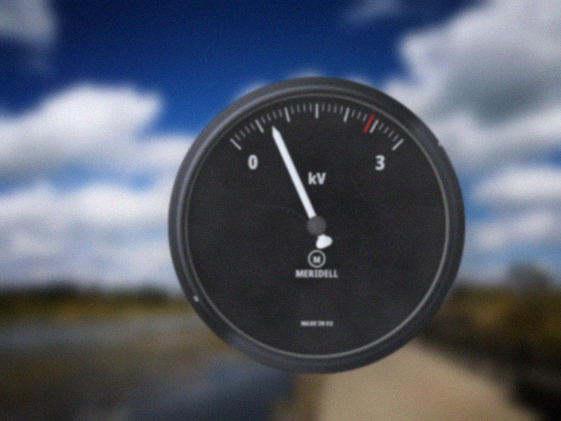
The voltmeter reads 0.7 kV
